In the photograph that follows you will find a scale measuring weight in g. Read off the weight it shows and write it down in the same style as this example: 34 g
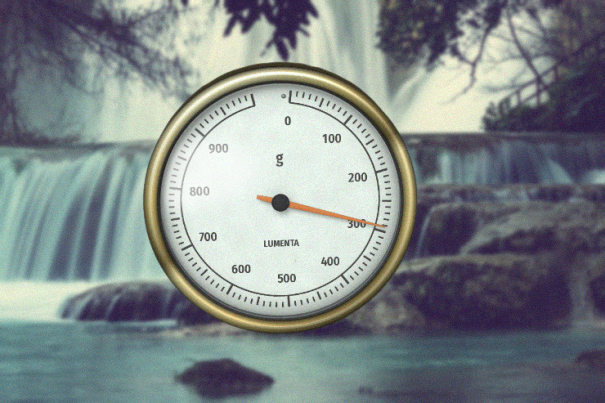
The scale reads 290 g
